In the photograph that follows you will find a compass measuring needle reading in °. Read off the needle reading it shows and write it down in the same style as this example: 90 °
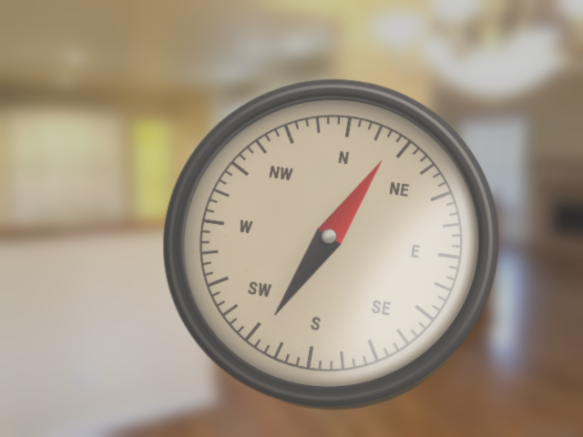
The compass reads 25 °
